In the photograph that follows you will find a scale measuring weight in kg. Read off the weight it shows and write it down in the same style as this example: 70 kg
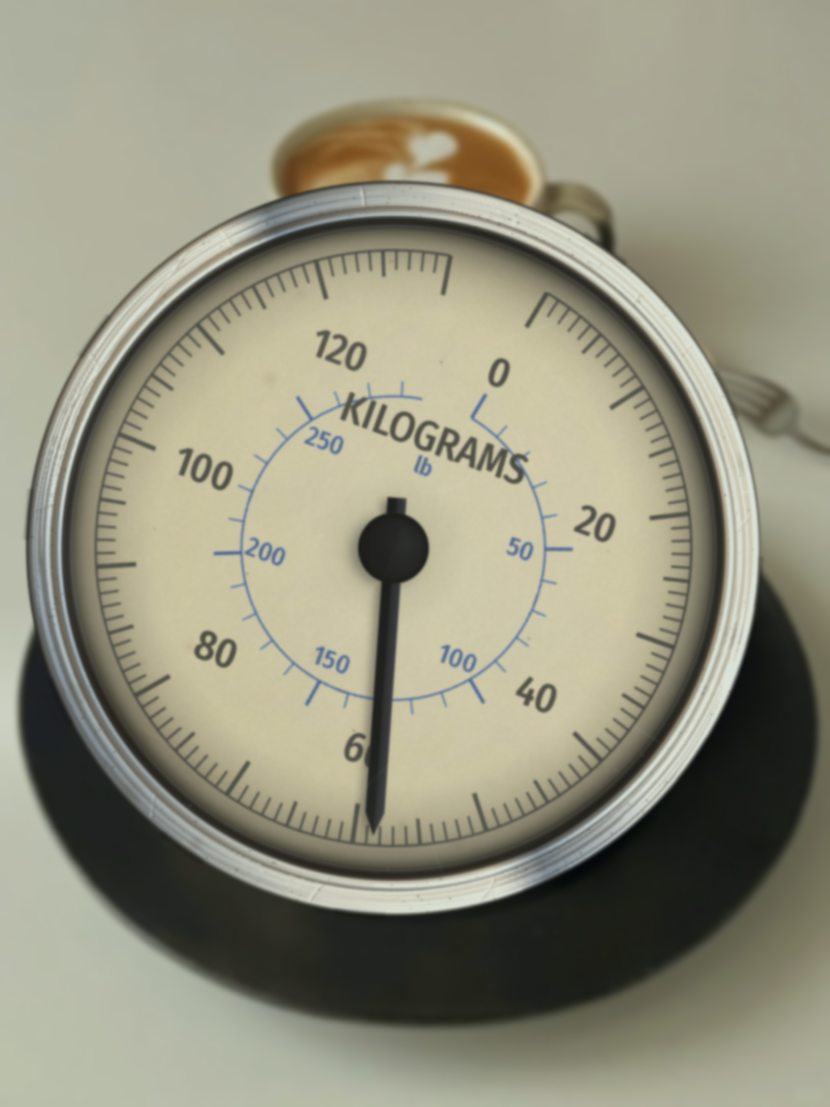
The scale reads 58.5 kg
